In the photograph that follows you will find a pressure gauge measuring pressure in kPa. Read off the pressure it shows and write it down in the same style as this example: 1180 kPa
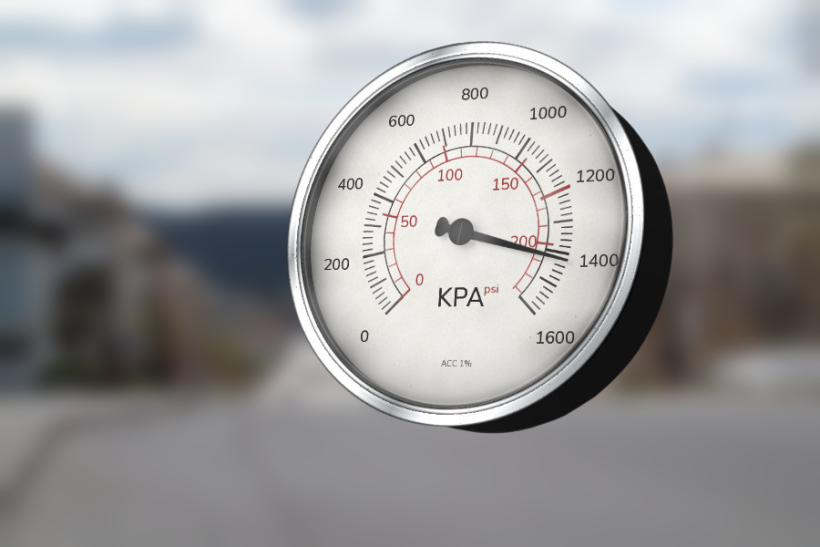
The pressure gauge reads 1420 kPa
